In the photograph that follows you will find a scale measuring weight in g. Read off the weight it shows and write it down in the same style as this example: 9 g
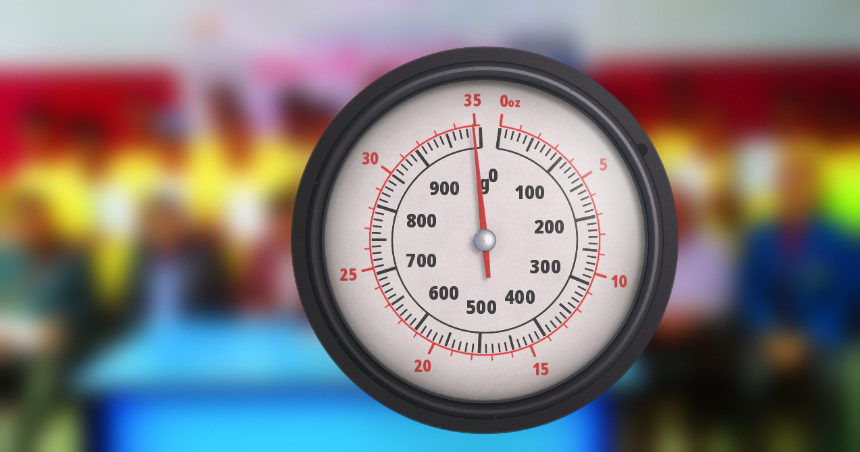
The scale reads 990 g
